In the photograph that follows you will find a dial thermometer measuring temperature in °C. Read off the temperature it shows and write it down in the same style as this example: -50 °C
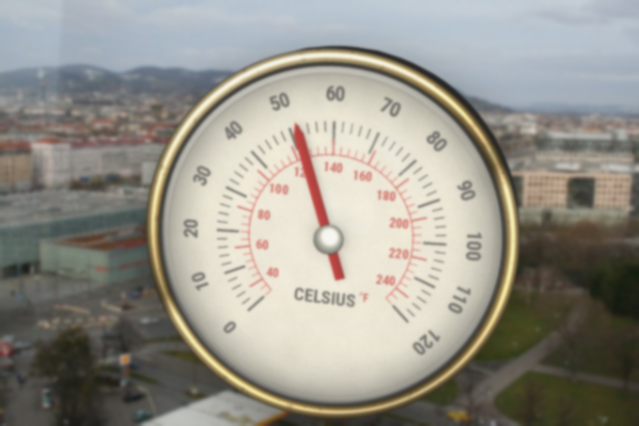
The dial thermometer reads 52 °C
